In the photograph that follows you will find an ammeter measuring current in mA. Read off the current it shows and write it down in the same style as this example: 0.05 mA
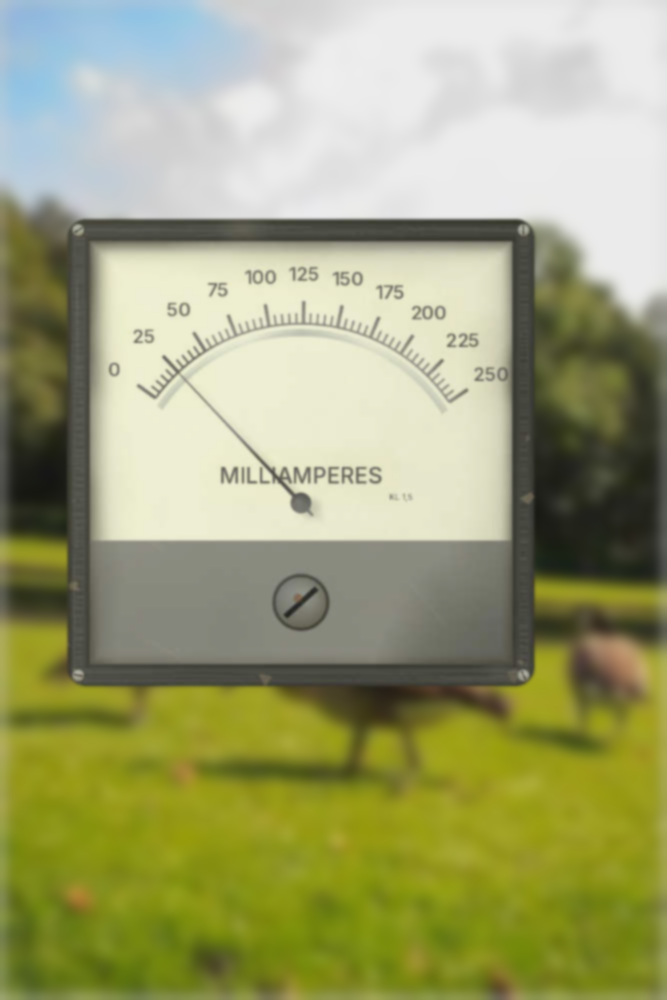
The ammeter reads 25 mA
